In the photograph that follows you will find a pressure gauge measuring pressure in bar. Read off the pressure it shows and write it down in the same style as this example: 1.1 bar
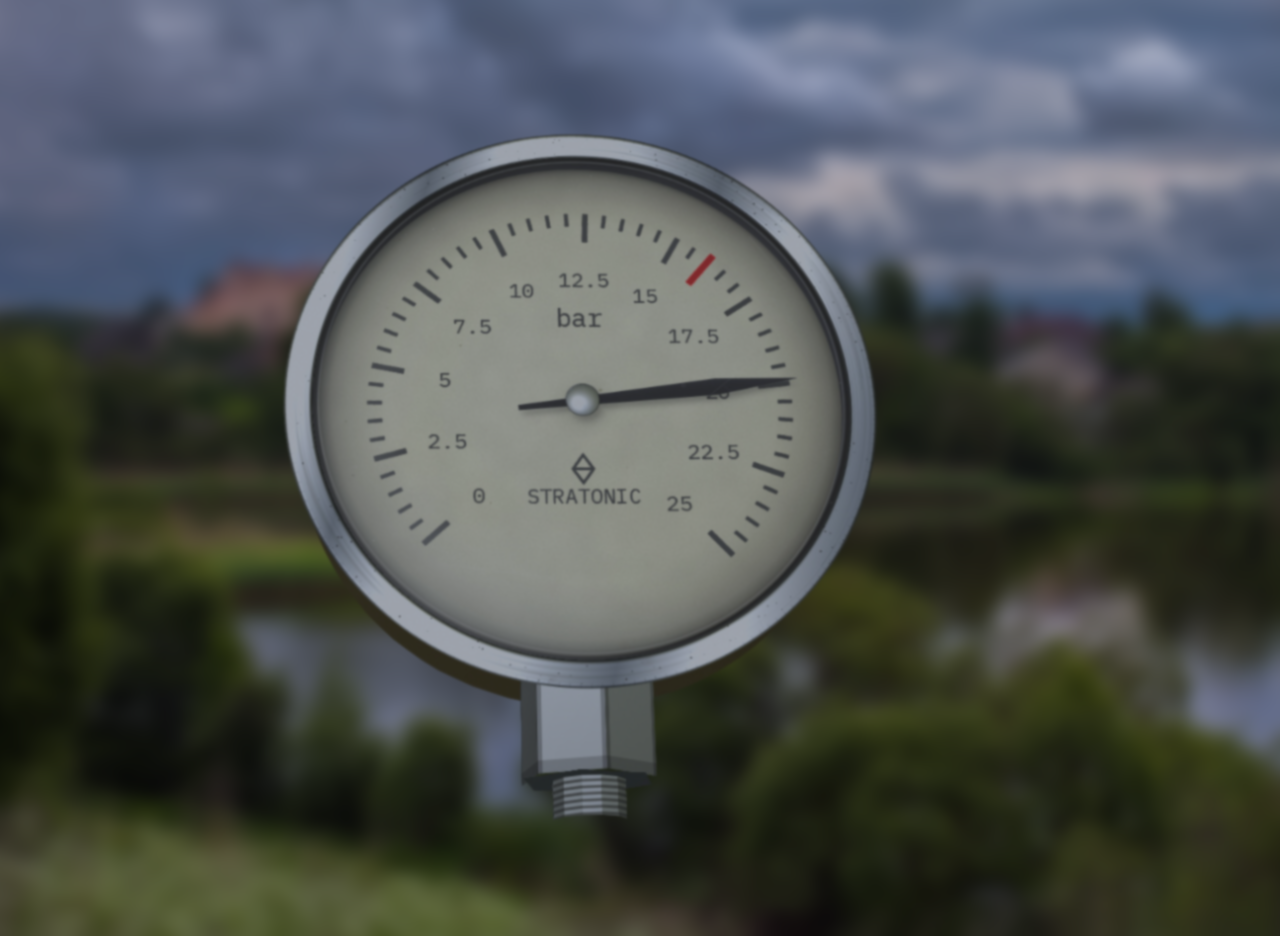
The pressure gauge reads 20 bar
